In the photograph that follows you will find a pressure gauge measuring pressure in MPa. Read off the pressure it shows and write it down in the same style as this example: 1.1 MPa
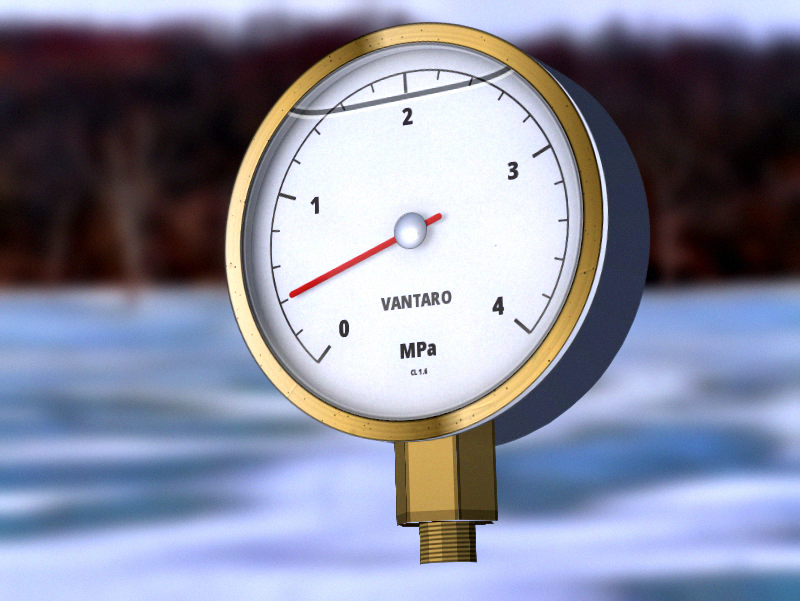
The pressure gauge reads 0.4 MPa
